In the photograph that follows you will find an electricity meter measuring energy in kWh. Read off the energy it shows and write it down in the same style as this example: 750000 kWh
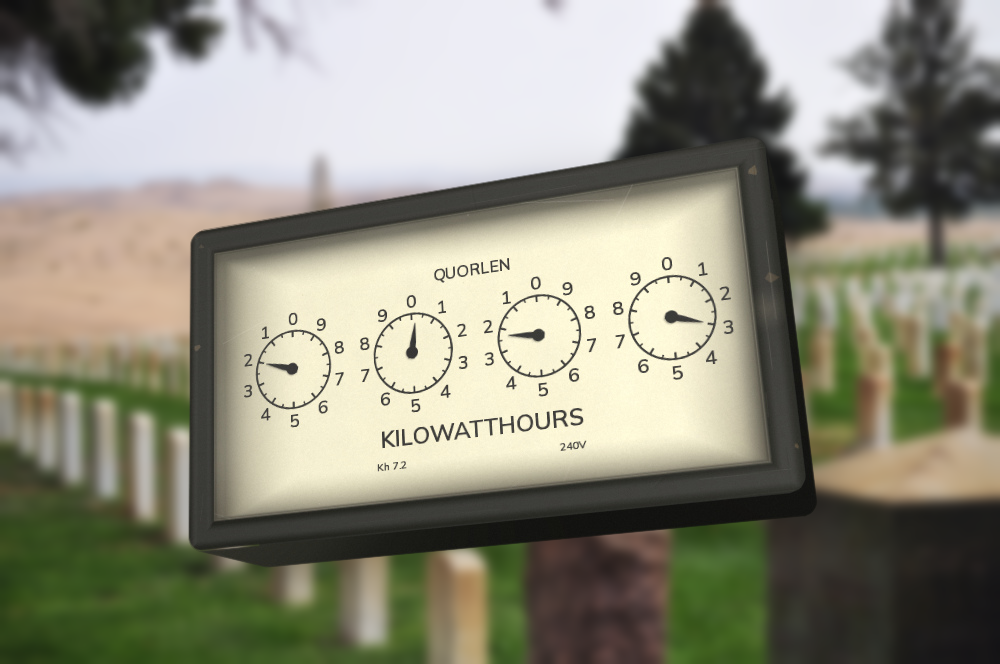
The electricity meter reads 2023 kWh
